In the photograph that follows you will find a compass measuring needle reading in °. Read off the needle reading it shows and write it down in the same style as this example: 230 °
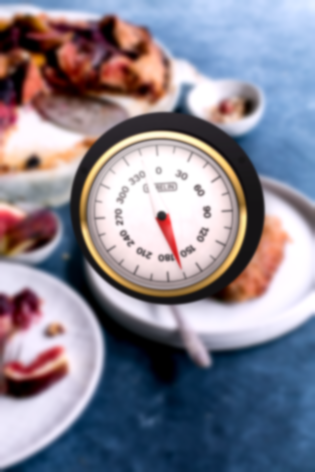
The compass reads 165 °
